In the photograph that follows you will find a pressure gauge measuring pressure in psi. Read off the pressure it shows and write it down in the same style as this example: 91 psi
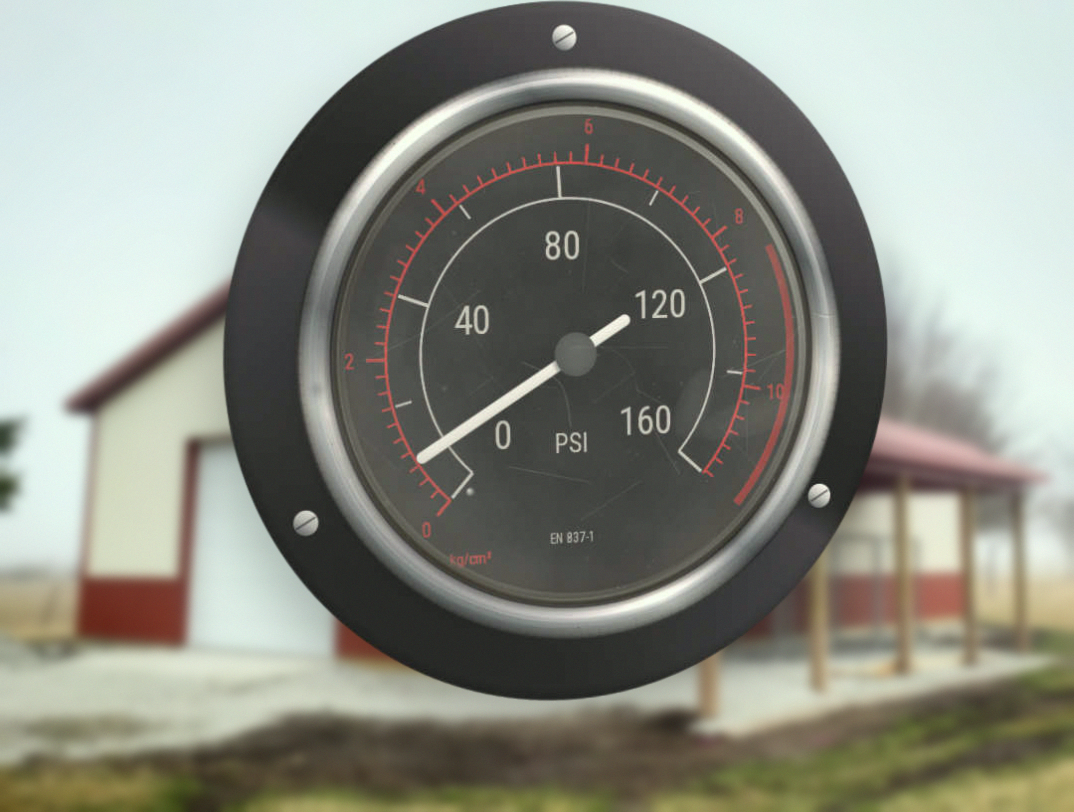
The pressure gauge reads 10 psi
